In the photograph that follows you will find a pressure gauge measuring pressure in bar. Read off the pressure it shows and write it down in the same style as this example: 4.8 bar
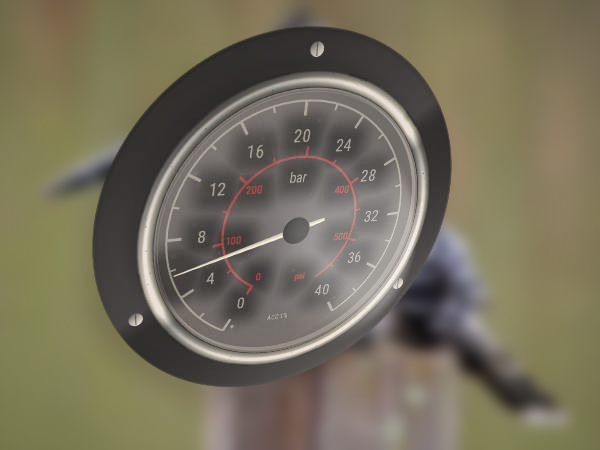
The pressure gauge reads 6 bar
